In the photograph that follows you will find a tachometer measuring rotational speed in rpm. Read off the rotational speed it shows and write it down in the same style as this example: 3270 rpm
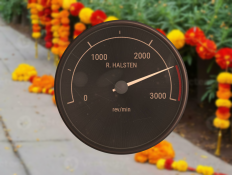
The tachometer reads 2500 rpm
